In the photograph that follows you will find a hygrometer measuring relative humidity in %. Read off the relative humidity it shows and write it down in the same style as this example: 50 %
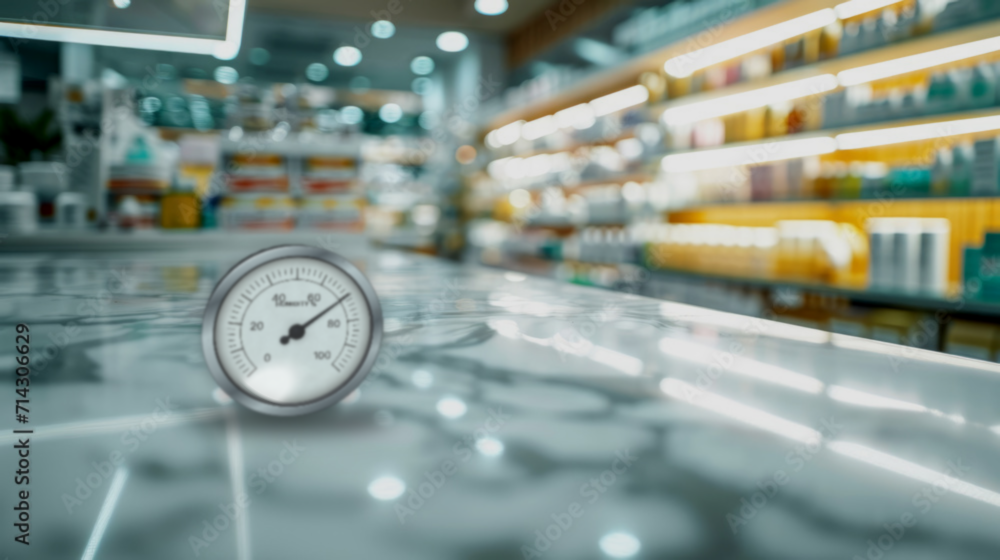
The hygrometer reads 70 %
